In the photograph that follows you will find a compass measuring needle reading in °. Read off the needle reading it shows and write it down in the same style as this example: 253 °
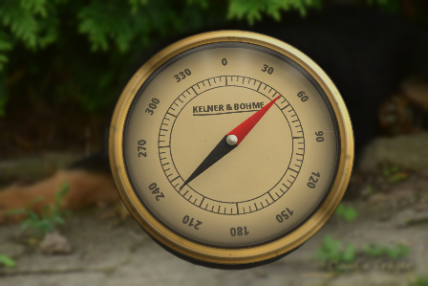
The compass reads 50 °
